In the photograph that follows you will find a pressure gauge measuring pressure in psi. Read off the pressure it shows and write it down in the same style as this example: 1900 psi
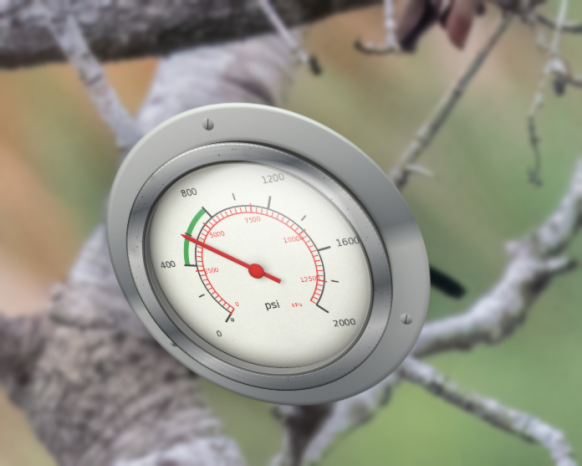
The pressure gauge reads 600 psi
